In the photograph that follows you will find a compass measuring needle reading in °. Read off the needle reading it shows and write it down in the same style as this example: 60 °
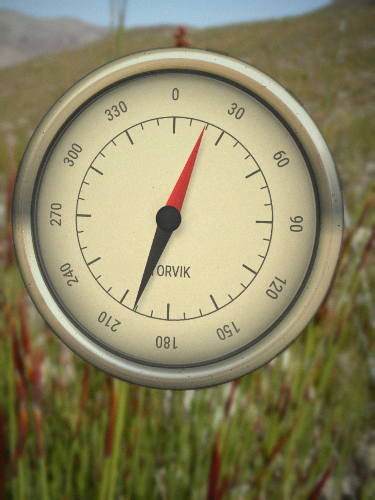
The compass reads 20 °
